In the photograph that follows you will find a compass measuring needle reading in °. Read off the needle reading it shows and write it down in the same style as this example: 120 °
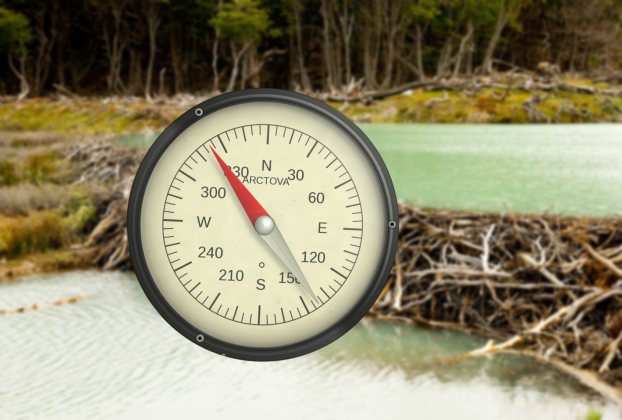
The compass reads 322.5 °
